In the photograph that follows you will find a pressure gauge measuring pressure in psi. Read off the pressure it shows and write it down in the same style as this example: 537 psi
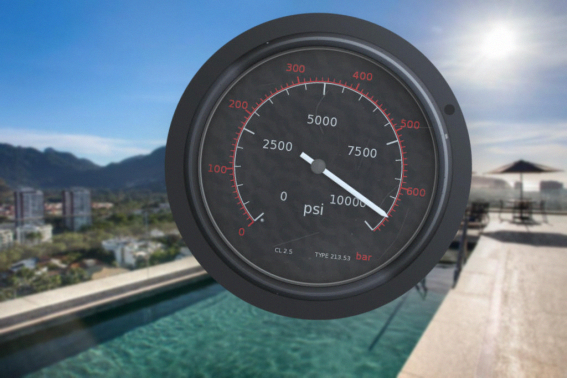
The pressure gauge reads 9500 psi
